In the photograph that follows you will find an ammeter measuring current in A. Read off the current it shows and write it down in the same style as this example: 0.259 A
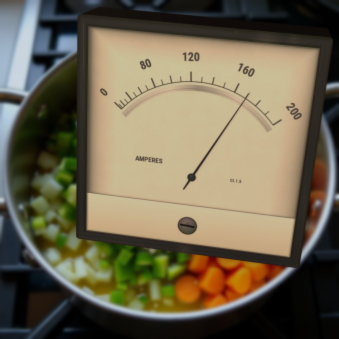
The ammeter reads 170 A
